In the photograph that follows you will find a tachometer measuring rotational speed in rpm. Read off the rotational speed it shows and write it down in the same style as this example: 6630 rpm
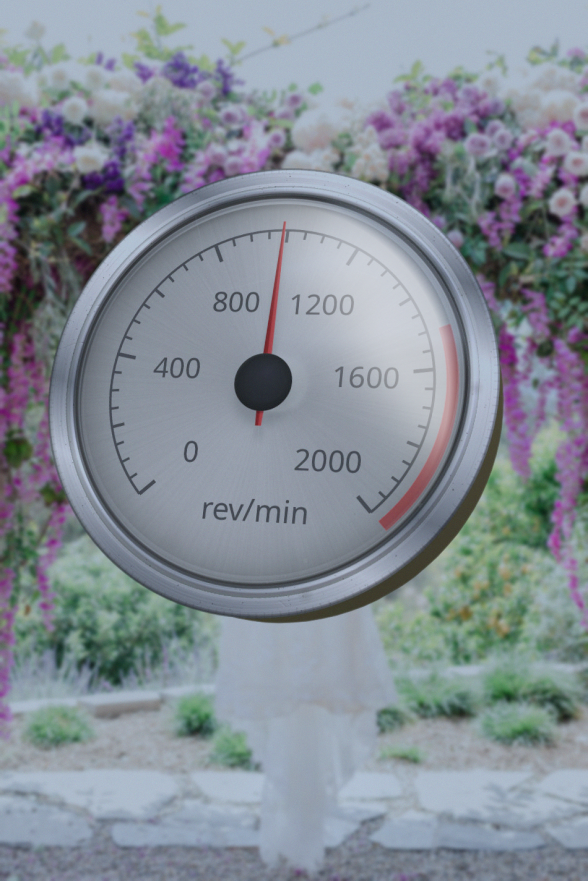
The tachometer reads 1000 rpm
